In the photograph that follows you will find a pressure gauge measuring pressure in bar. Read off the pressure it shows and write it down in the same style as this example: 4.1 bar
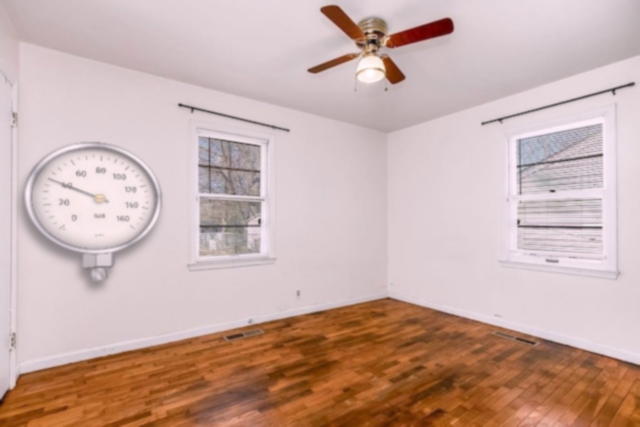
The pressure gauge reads 40 bar
